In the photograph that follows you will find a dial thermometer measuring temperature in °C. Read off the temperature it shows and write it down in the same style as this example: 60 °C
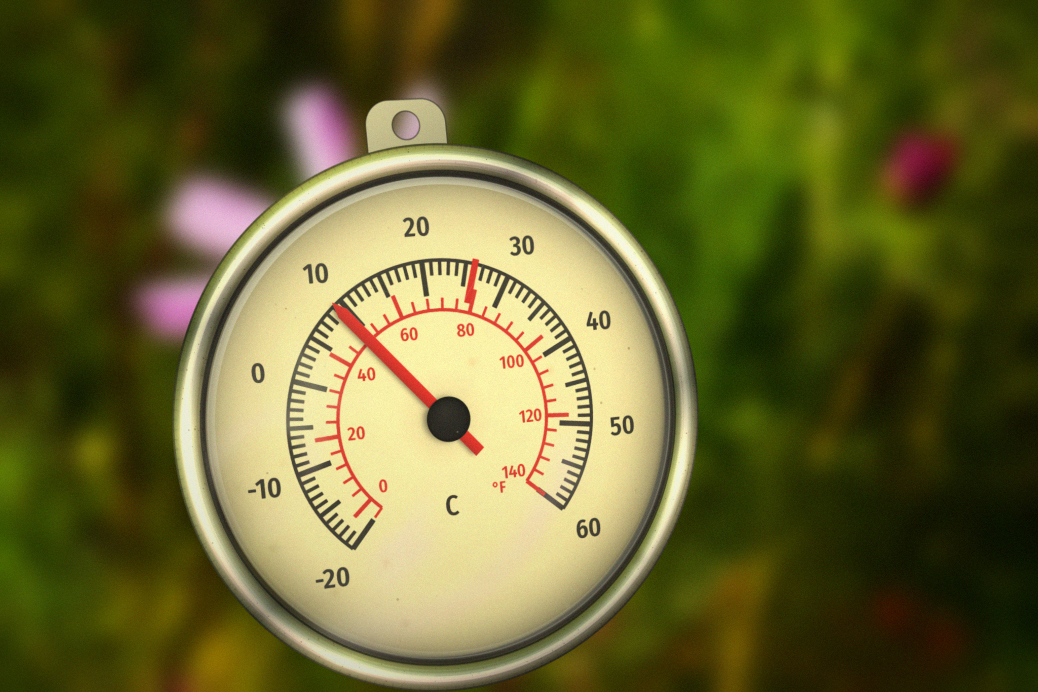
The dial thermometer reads 9 °C
